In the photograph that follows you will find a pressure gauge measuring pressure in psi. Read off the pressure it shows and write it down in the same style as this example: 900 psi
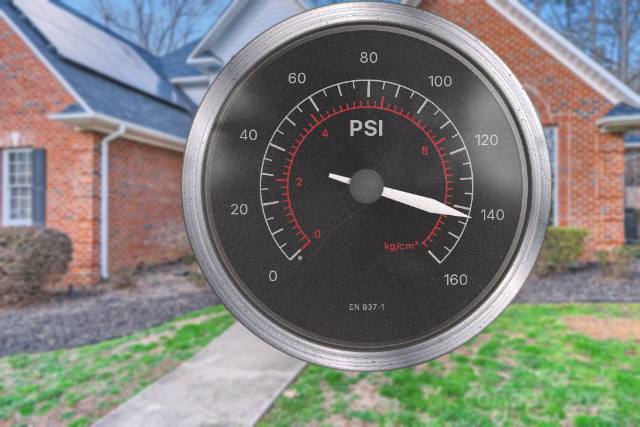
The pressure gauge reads 142.5 psi
